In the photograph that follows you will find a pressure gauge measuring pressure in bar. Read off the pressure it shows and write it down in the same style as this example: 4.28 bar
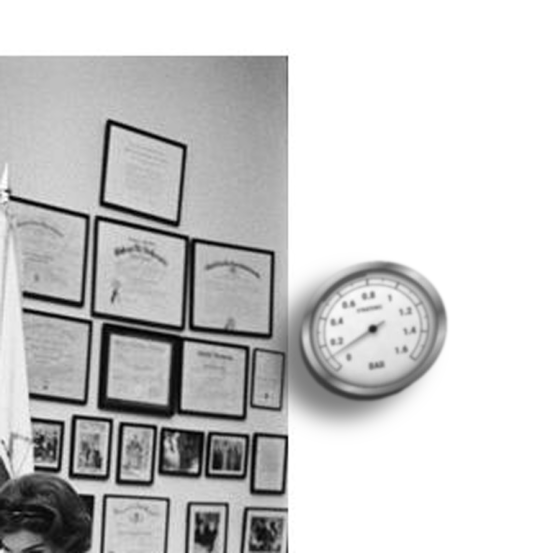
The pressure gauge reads 0.1 bar
